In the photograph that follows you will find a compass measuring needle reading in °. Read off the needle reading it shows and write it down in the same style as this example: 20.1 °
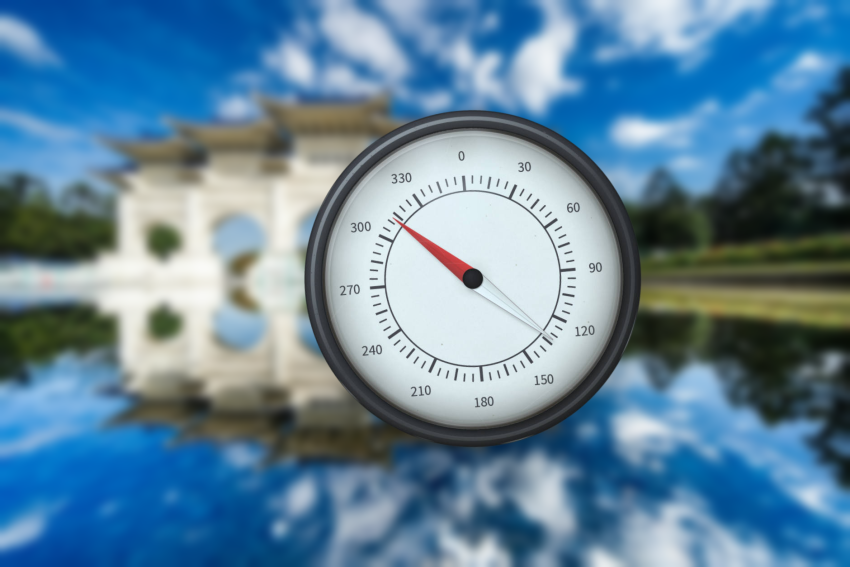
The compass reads 312.5 °
